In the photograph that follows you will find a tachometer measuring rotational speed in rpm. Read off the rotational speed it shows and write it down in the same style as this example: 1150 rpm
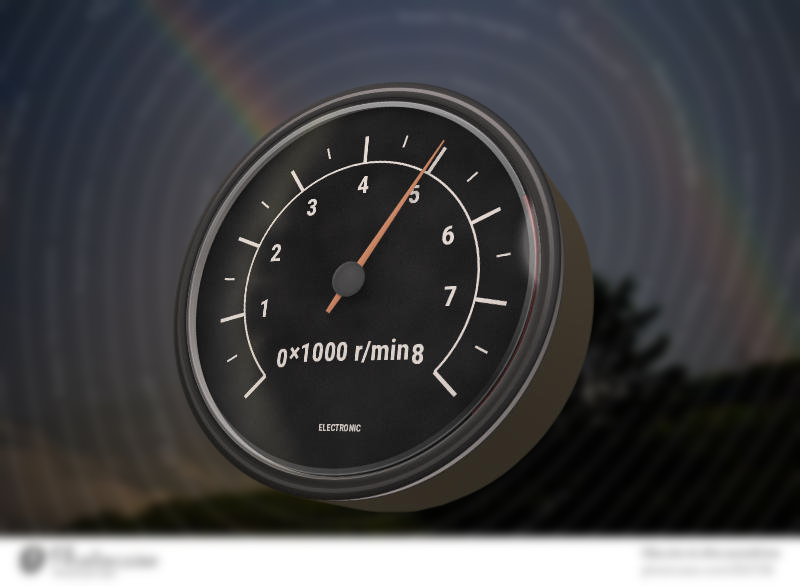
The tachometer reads 5000 rpm
